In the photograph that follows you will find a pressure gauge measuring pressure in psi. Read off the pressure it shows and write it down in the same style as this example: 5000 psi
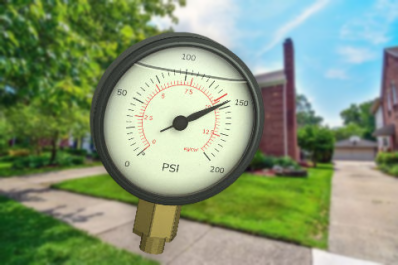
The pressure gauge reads 145 psi
